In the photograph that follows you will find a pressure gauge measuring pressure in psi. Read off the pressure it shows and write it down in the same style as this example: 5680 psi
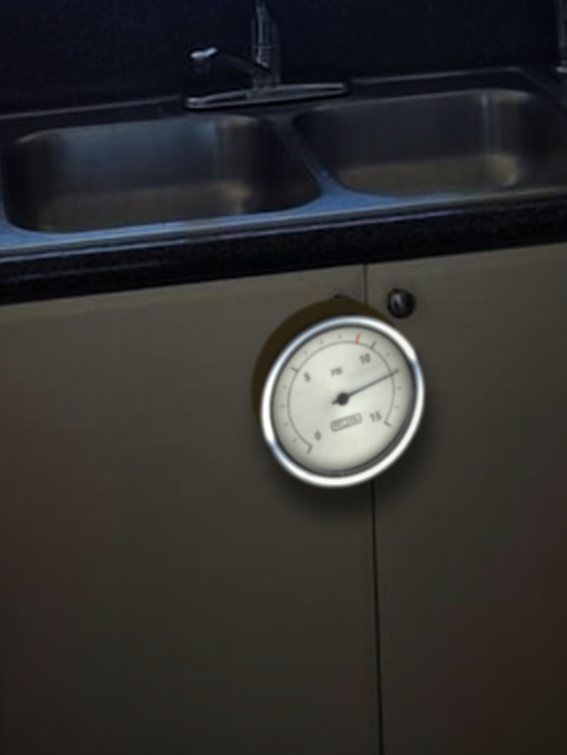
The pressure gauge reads 12 psi
